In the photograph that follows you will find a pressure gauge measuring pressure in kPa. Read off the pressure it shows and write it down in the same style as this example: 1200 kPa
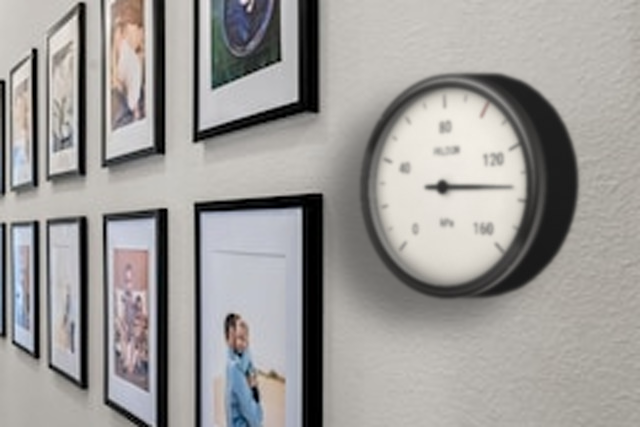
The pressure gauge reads 135 kPa
